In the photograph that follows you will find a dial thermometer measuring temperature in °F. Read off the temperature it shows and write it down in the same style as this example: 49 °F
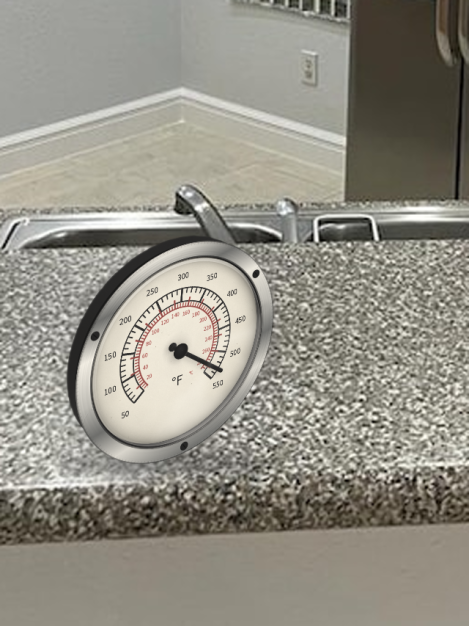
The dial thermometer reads 530 °F
